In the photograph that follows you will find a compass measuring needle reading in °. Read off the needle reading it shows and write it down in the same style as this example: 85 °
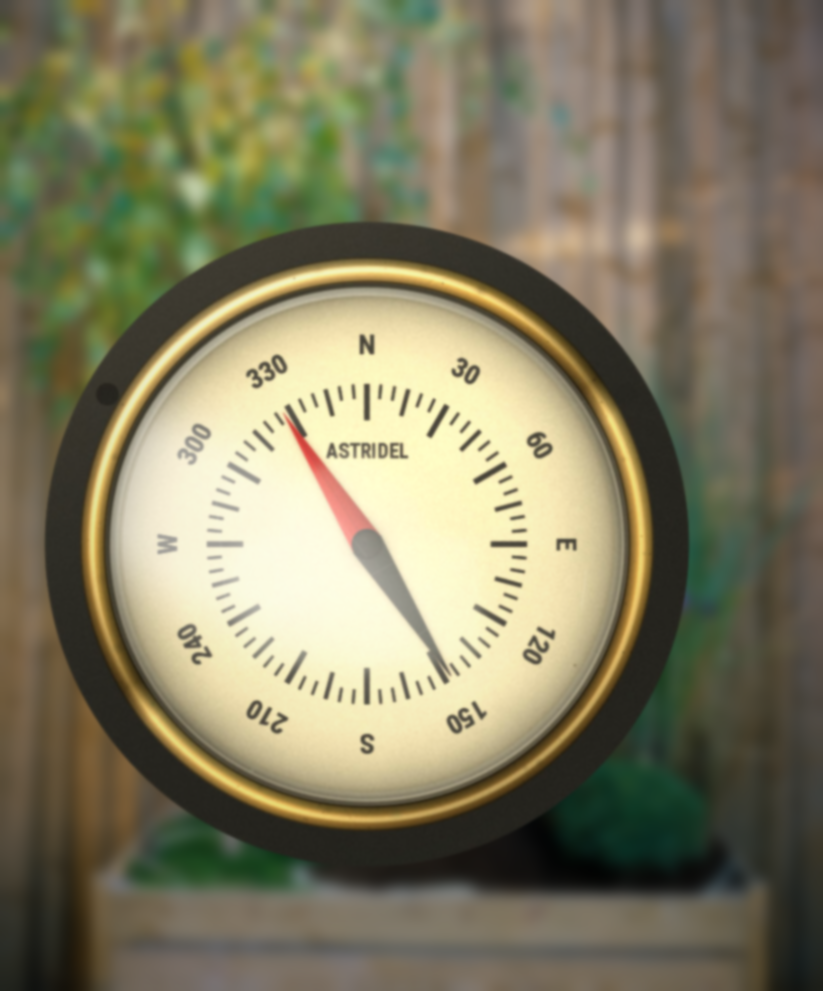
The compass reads 327.5 °
